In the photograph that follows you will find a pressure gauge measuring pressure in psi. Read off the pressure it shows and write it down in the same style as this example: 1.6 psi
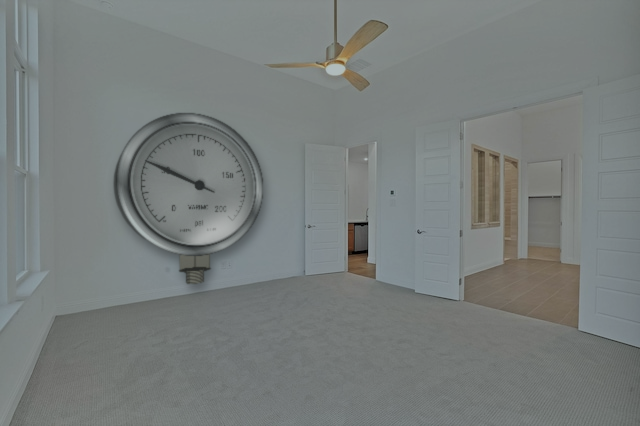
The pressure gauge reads 50 psi
